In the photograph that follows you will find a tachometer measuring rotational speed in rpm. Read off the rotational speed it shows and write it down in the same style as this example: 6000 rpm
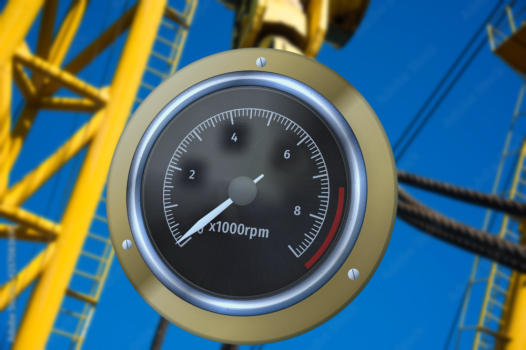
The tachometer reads 100 rpm
